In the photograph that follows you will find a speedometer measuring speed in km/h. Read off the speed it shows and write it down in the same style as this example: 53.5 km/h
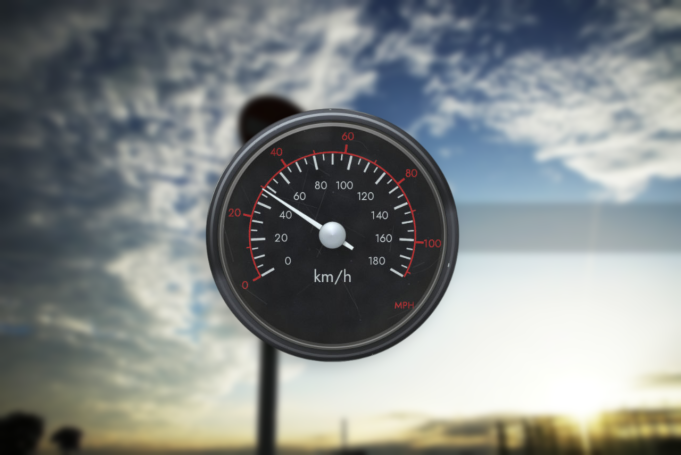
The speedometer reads 47.5 km/h
